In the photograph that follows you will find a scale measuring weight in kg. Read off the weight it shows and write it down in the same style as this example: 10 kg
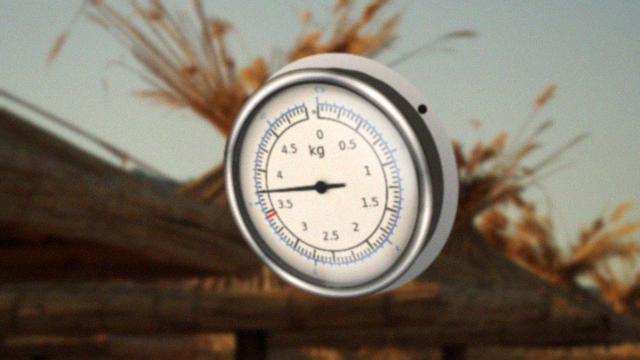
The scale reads 3.75 kg
